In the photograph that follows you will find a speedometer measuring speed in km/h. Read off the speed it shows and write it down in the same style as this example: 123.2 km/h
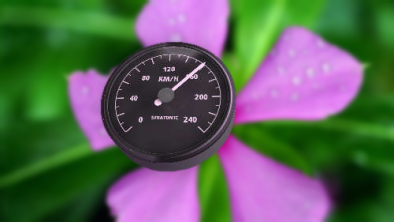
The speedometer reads 160 km/h
